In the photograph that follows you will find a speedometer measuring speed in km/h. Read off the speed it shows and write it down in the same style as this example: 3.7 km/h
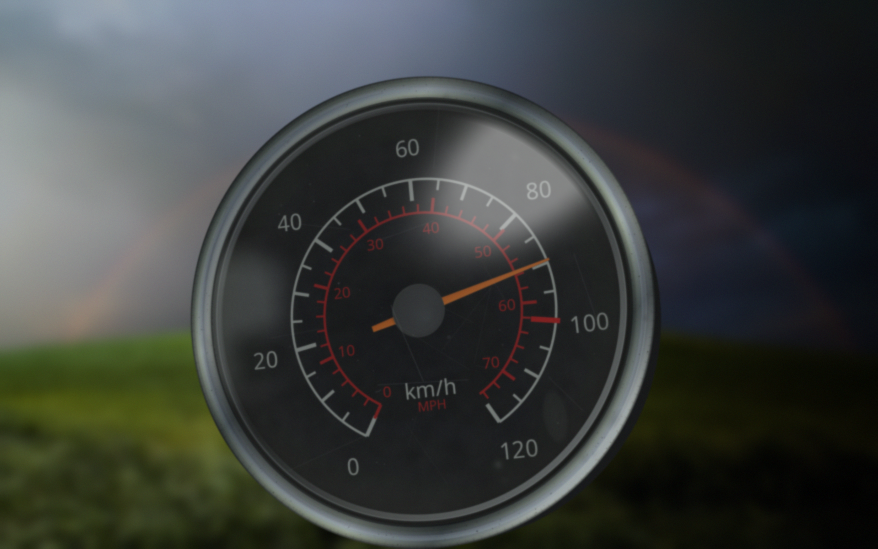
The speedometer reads 90 km/h
